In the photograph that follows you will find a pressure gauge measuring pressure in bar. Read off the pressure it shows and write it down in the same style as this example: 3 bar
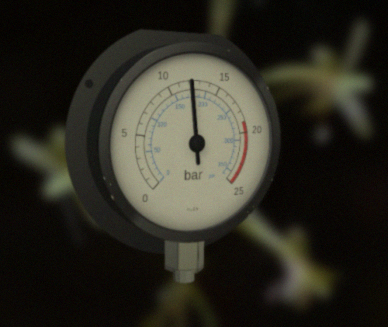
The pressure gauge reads 12 bar
